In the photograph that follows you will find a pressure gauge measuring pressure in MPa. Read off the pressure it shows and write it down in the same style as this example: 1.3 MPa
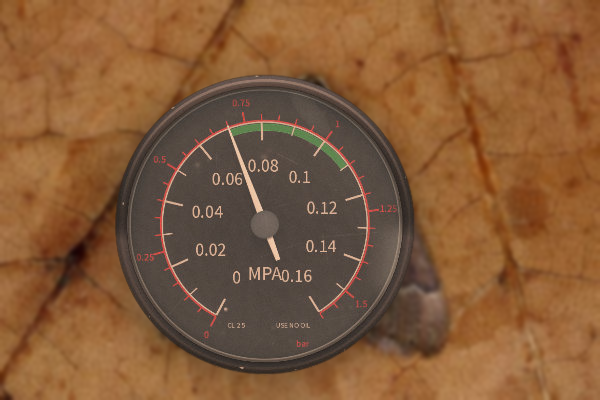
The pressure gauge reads 0.07 MPa
